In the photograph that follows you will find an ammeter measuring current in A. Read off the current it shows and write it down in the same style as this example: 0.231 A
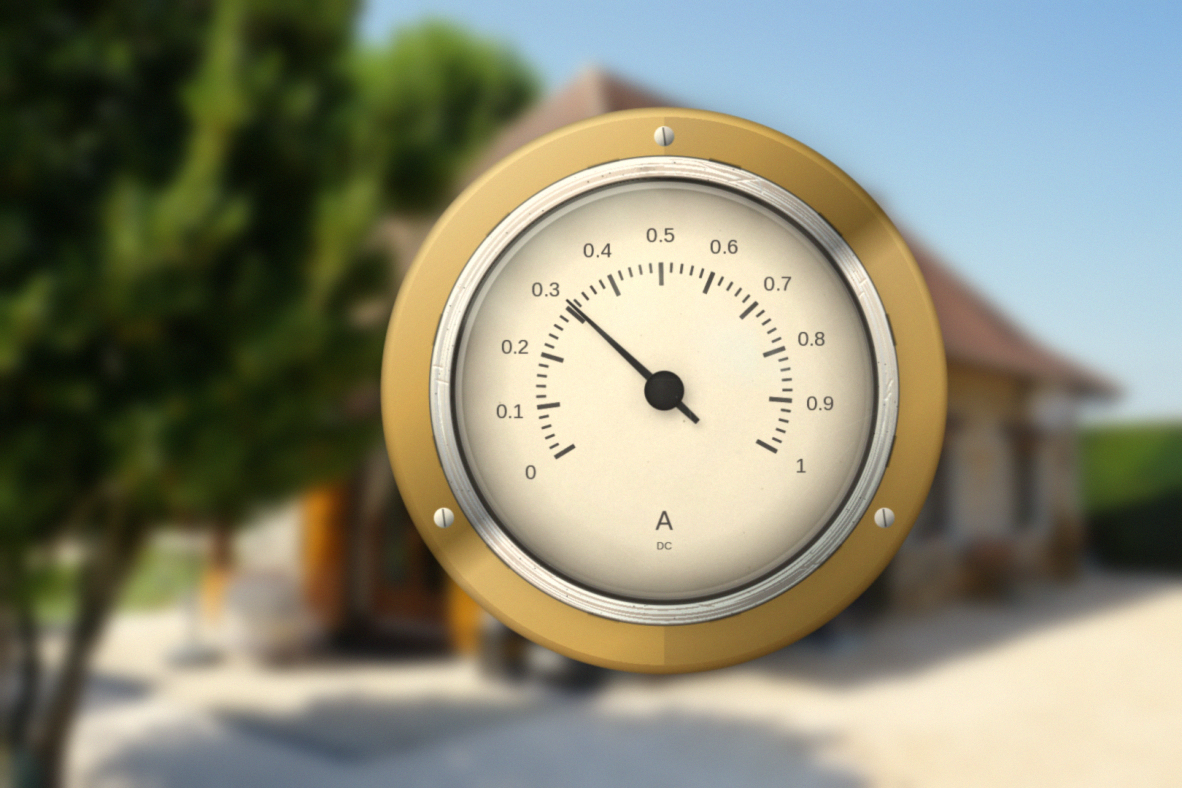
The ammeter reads 0.31 A
